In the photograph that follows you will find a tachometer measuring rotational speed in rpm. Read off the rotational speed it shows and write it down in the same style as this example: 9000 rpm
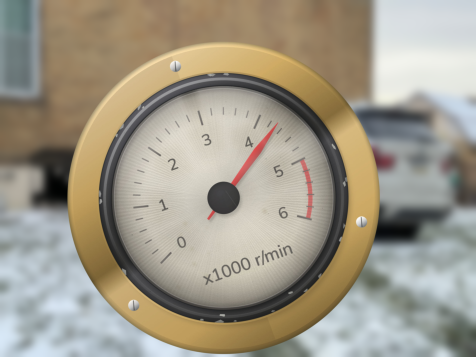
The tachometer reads 4300 rpm
